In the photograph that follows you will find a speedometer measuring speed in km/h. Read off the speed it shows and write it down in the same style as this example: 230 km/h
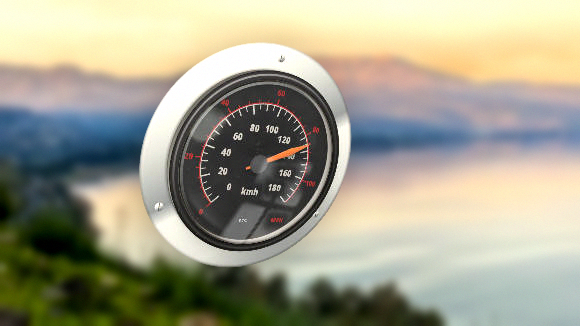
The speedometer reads 135 km/h
